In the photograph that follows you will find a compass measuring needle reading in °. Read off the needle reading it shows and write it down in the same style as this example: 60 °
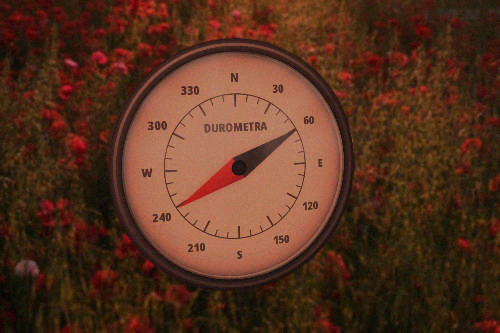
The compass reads 240 °
